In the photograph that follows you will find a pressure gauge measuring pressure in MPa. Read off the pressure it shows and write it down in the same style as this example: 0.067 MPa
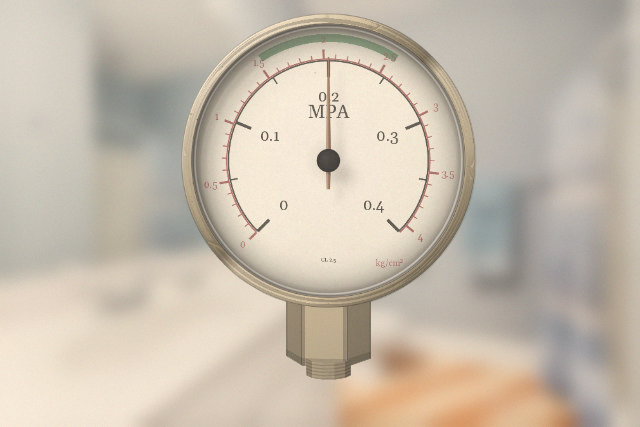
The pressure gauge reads 0.2 MPa
